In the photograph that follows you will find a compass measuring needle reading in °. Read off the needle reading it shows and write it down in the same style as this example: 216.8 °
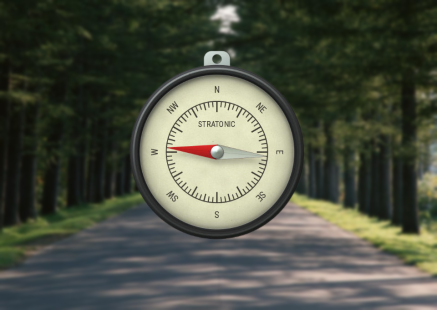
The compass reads 275 °
